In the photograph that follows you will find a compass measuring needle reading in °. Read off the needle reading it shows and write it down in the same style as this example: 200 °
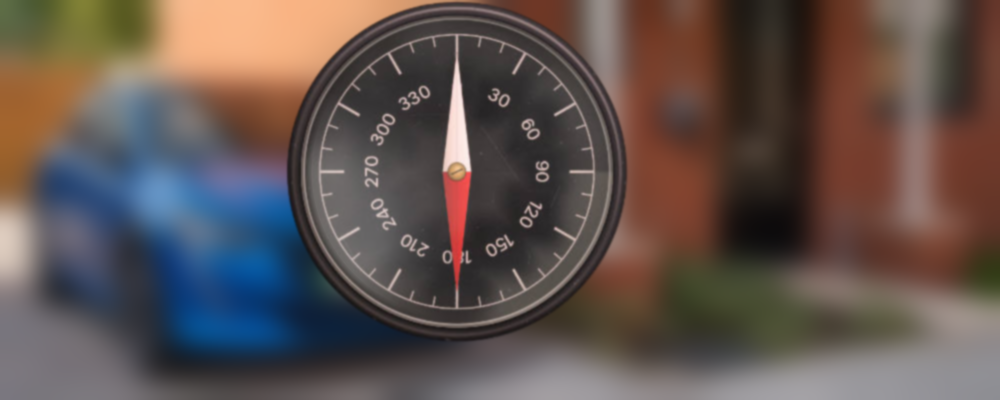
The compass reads 180 °
